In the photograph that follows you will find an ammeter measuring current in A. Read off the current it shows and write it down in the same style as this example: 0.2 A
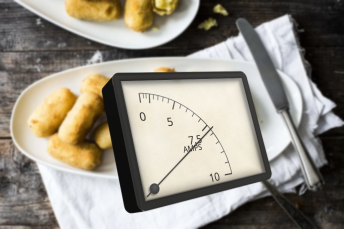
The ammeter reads 7.75 A
